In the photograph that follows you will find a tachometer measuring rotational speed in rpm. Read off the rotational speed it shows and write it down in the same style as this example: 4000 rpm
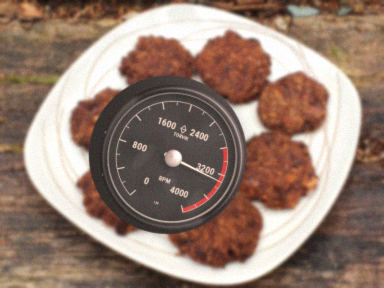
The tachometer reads 3300 rpm
